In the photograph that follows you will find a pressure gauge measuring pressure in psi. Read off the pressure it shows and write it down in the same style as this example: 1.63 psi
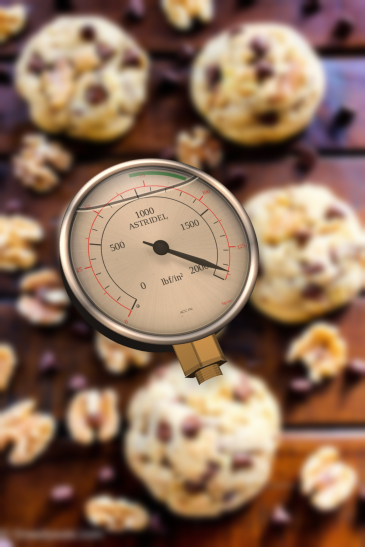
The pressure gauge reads 1950 psi
